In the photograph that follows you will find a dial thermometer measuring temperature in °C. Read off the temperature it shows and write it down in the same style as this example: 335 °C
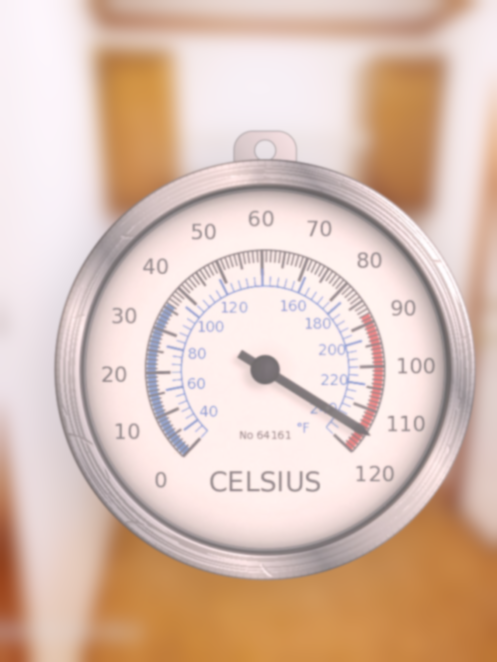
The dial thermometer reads 115 °C
